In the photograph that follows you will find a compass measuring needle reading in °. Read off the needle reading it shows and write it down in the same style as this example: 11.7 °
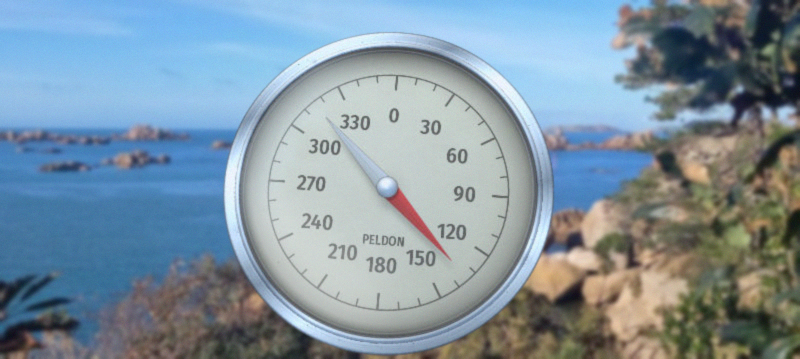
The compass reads 135 °
